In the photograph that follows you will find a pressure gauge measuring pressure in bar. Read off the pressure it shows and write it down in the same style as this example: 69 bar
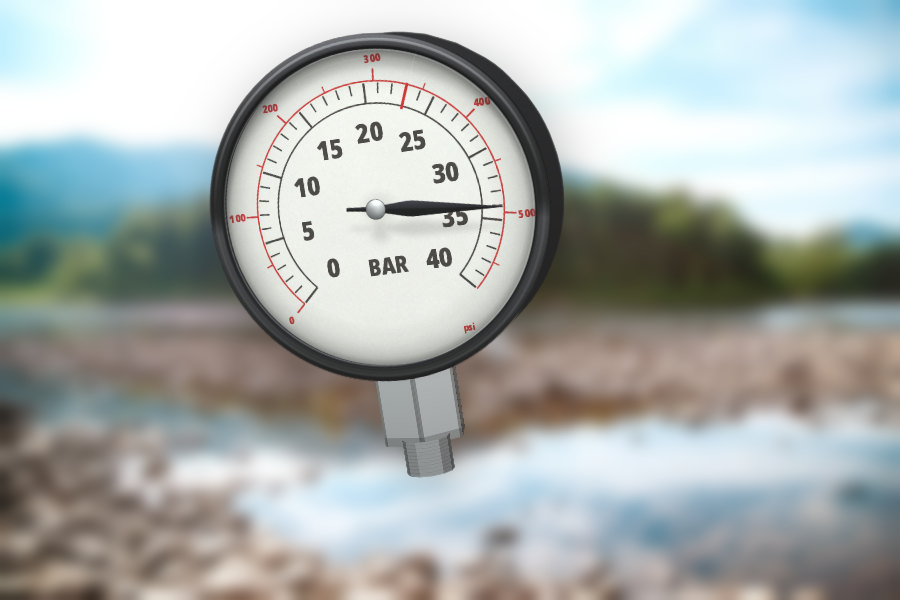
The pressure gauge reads 34 bar
